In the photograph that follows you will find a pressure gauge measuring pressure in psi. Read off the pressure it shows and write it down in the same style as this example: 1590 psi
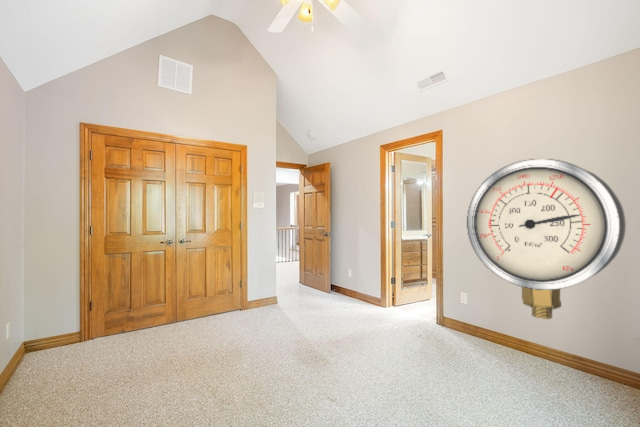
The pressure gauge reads 240 psi
